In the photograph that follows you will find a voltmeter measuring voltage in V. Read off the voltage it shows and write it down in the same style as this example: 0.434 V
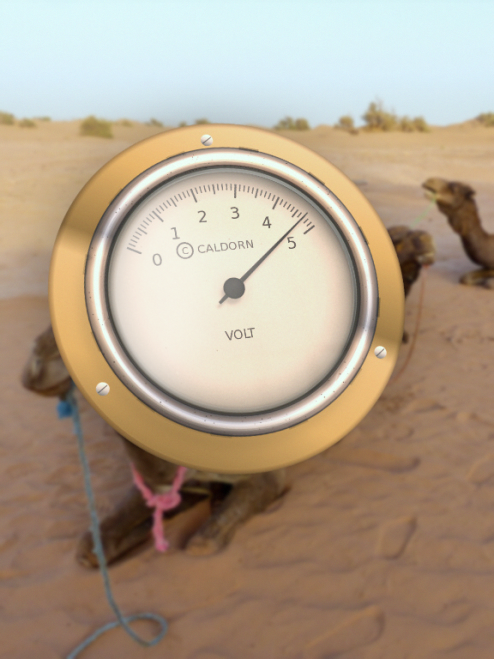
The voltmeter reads 4.7 V
